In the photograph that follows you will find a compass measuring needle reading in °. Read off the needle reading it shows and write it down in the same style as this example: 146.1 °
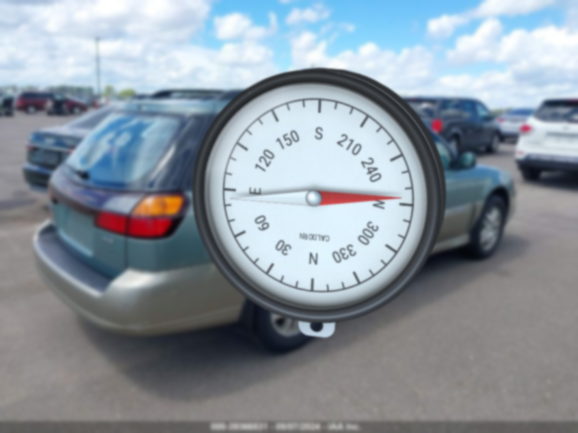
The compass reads 265 °
